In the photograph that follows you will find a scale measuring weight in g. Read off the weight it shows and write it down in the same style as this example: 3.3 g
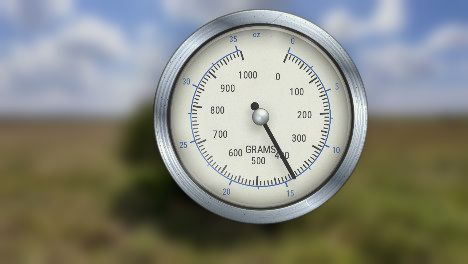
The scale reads 400 g
